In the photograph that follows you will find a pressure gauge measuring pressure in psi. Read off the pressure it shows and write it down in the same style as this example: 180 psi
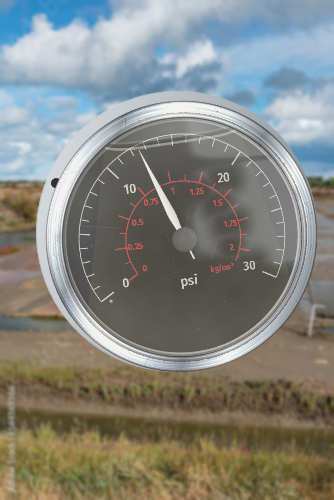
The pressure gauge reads 12.5 psi
